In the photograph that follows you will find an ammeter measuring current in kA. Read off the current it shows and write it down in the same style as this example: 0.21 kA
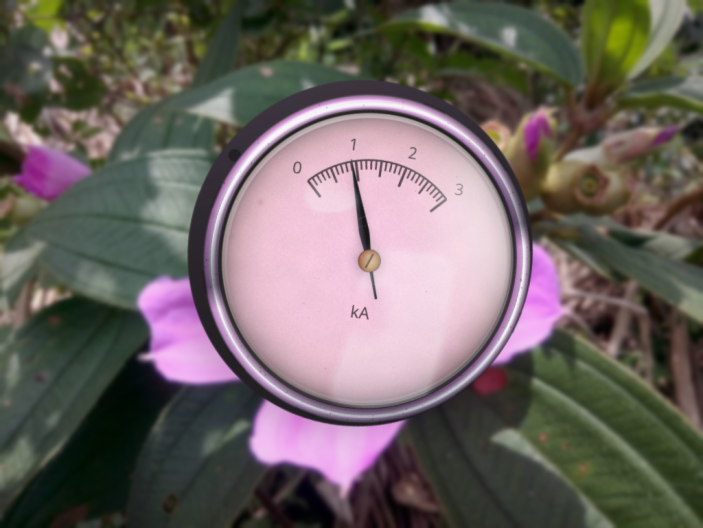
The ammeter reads 0.9 kA
